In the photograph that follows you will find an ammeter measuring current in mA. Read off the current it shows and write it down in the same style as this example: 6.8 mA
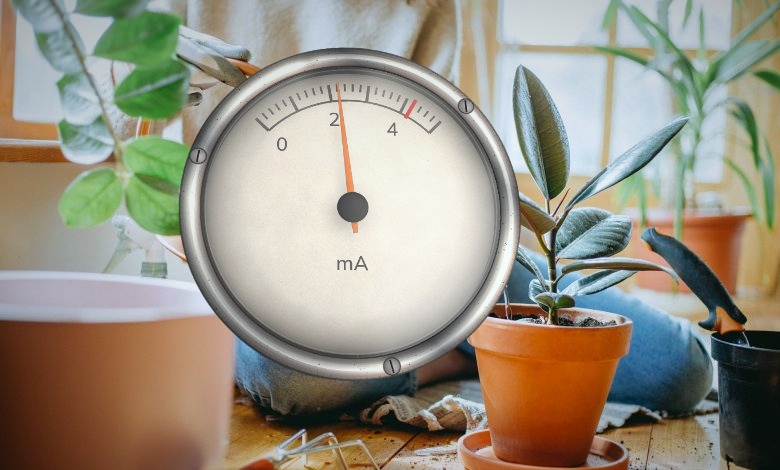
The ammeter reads 2.2 mA
